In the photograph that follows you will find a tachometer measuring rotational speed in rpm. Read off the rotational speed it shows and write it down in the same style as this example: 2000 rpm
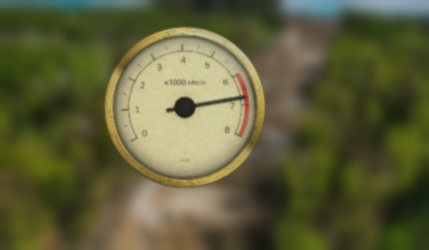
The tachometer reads 6750 rpm
